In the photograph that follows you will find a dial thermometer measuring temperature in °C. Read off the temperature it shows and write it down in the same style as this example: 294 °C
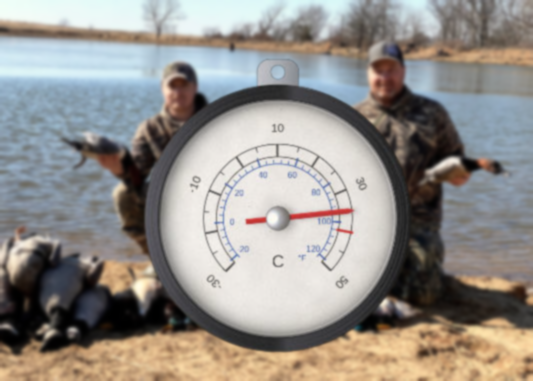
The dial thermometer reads 35 °C
